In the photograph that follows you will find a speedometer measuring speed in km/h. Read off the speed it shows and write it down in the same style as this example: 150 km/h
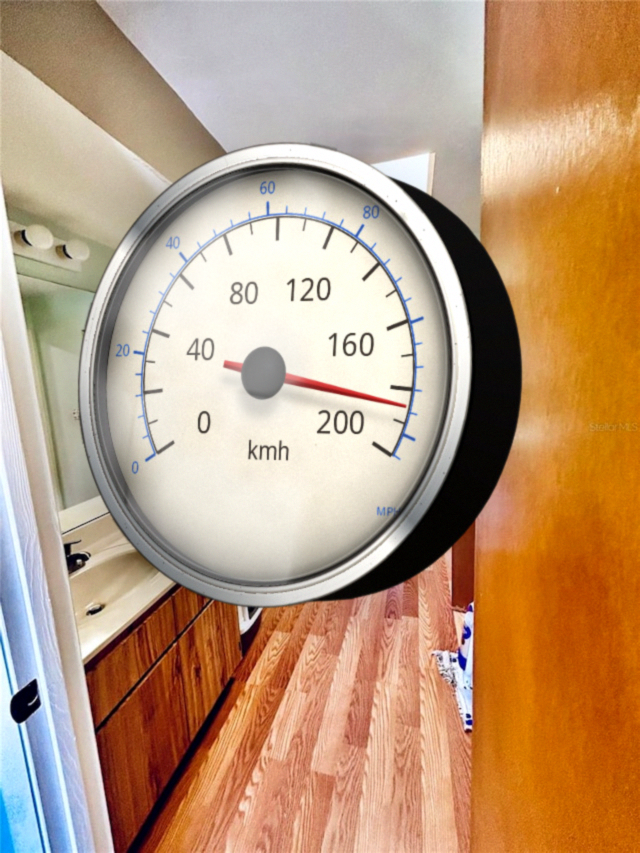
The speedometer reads 185 km/h
